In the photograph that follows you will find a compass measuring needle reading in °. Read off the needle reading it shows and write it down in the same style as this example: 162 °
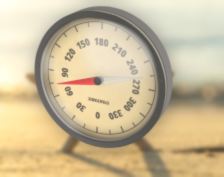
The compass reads 75 °
